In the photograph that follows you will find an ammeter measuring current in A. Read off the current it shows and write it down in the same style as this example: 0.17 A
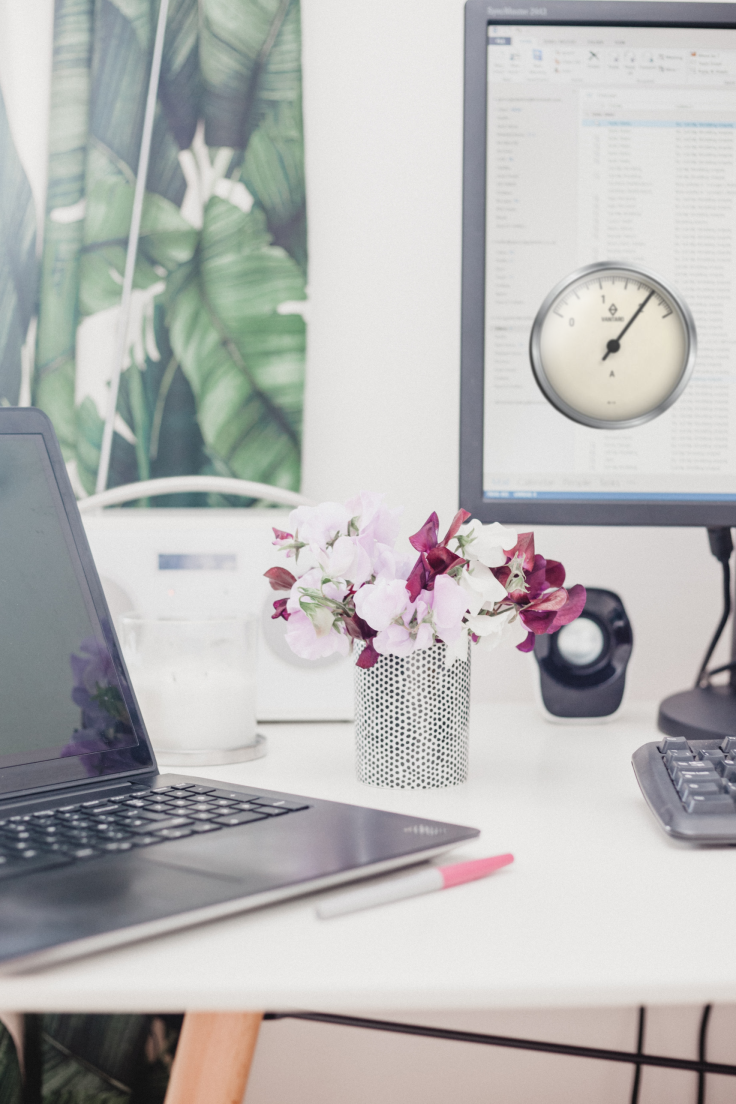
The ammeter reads 2 A
